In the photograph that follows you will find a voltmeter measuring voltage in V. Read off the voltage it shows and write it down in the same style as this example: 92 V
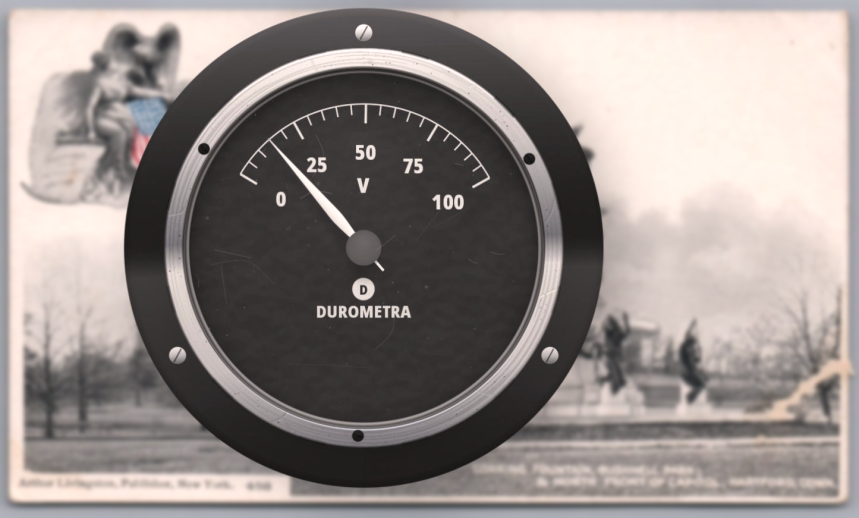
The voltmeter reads 15 V
